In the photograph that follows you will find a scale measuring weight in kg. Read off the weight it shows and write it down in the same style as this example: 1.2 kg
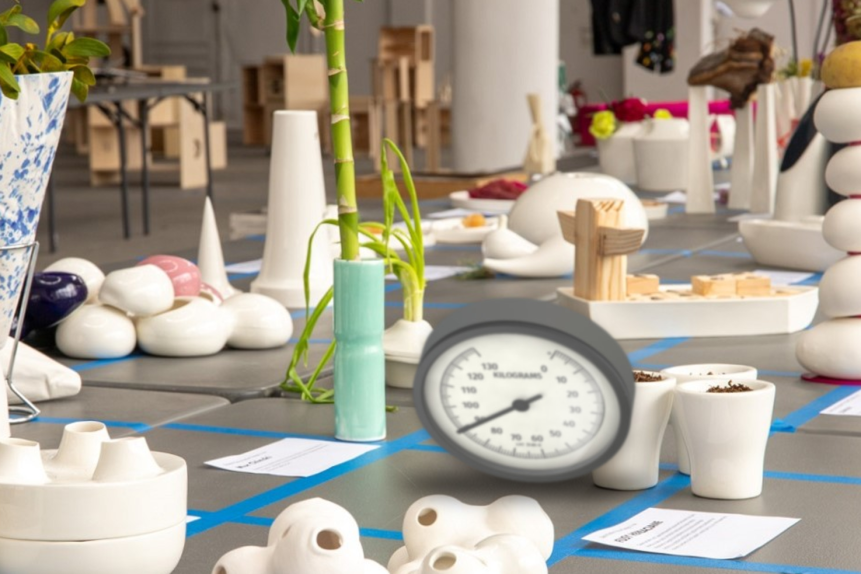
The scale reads 90 kg
